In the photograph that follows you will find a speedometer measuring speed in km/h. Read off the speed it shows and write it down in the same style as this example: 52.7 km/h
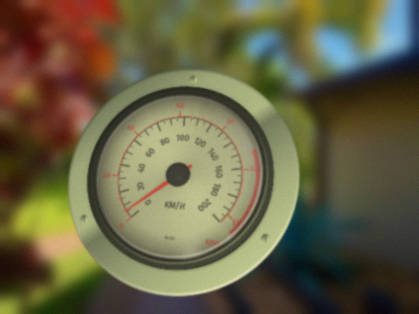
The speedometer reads 5 km/h
